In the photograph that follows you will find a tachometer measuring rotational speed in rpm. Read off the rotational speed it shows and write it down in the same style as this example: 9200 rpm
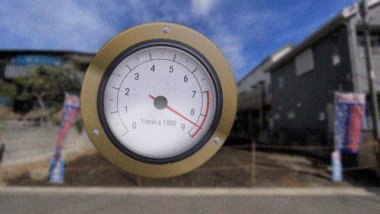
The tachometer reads 8500 rpm
